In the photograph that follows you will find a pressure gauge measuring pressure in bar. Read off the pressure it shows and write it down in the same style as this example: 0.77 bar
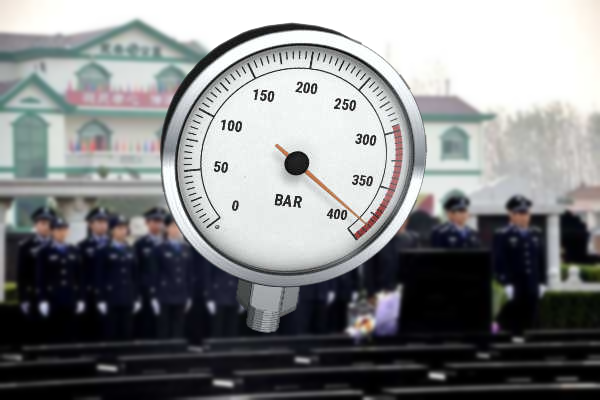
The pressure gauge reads 385 bar
